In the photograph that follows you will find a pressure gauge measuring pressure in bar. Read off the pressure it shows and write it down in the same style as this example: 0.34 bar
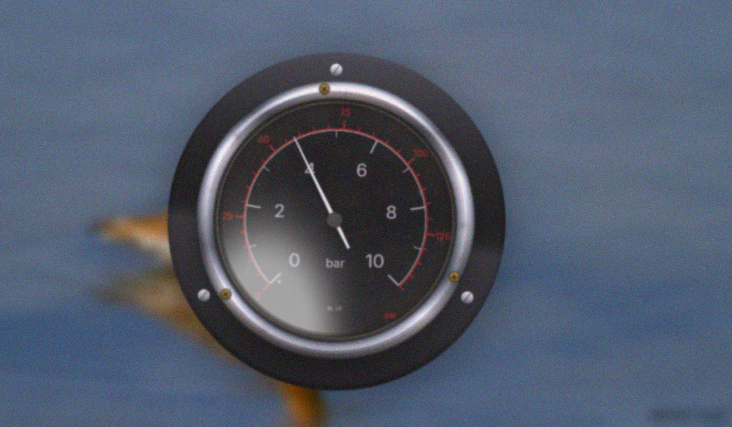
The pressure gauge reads 4 bar
